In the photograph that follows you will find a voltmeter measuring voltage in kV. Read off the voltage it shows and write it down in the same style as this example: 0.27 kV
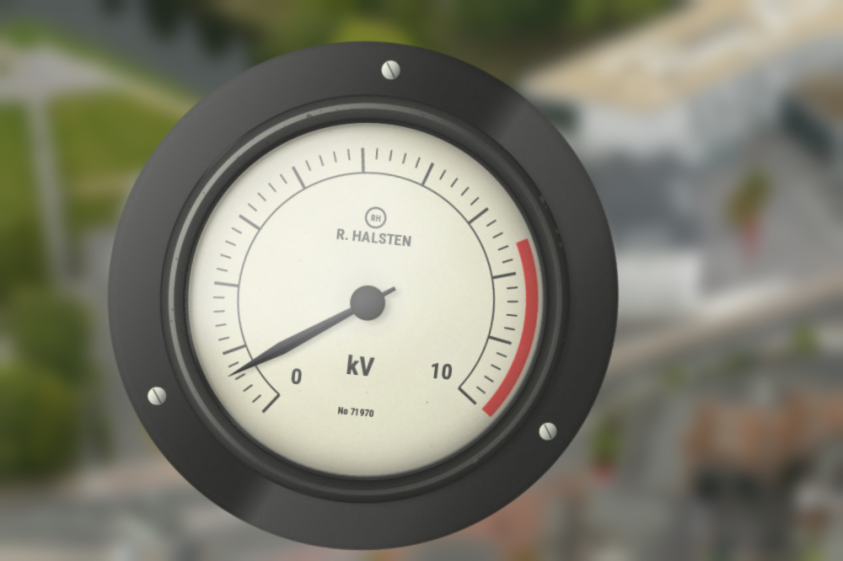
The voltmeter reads 0.7 kV
